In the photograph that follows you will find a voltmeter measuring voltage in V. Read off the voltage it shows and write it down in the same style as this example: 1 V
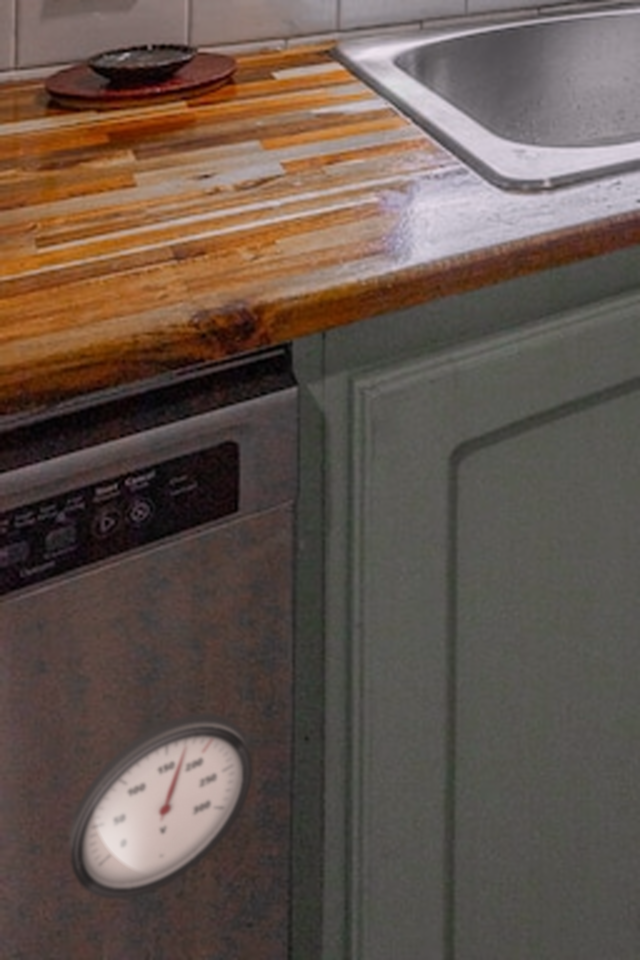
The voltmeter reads 170 V
